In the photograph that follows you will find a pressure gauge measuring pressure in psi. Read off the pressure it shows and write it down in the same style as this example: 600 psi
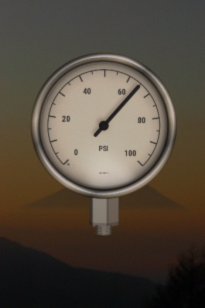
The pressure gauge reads 65 psi
